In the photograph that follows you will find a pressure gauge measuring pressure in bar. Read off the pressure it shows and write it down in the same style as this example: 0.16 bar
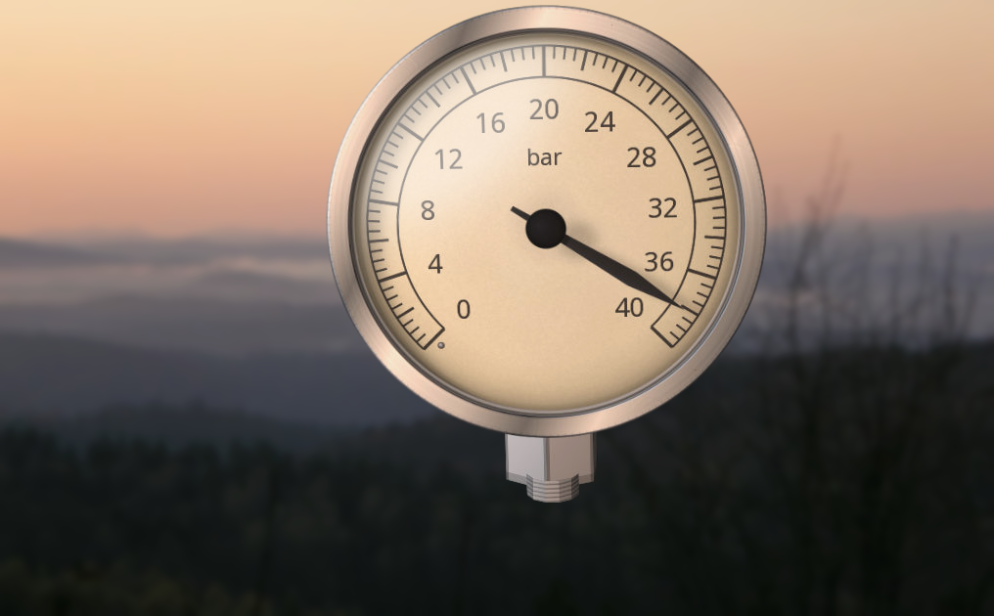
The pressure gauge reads 38 bar
